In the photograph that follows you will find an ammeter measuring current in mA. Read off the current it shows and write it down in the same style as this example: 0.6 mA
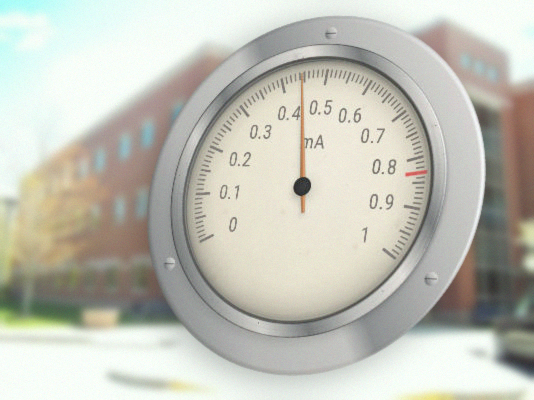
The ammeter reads 0.45 mA
